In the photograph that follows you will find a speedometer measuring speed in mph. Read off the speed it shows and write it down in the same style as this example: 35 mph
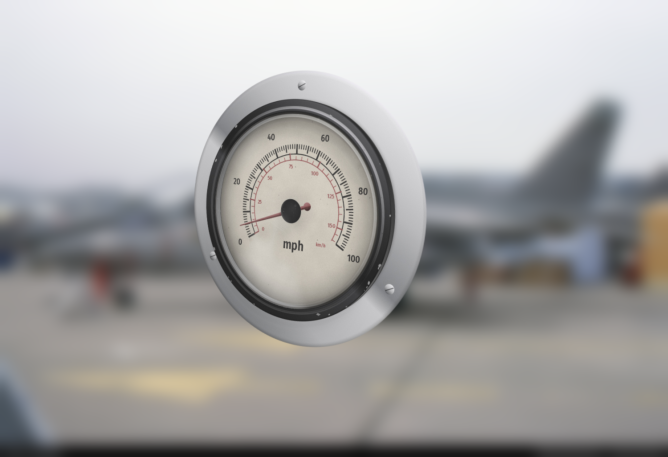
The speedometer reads 5 mph
